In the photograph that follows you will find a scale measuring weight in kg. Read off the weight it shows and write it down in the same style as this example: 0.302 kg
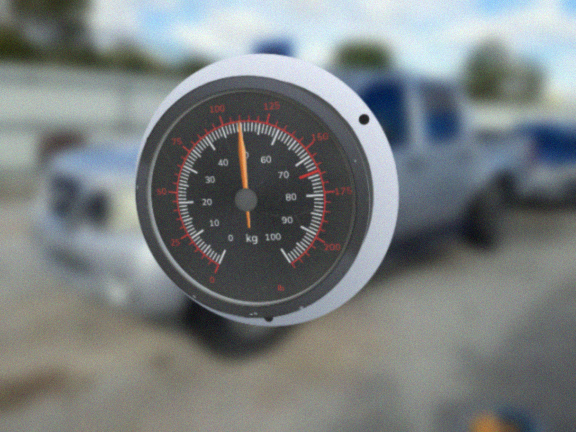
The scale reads 50 kg
